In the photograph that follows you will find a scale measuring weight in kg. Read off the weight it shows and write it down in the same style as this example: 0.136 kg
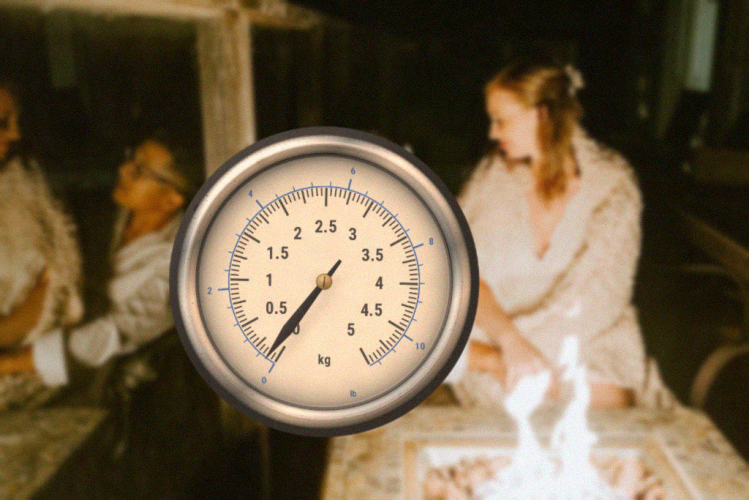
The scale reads 0.1 kg
